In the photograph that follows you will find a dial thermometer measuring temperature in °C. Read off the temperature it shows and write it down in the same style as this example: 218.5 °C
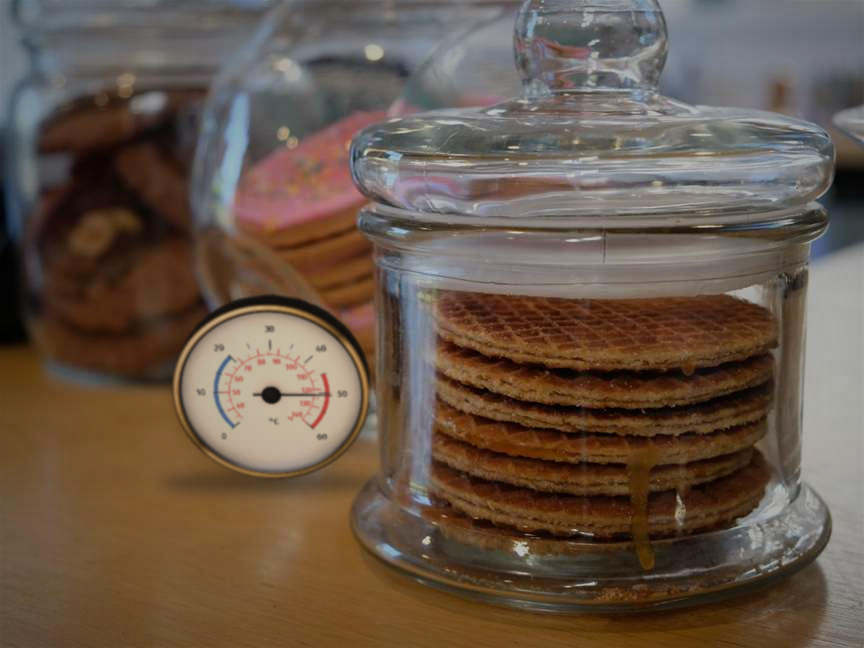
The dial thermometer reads 50 °C
